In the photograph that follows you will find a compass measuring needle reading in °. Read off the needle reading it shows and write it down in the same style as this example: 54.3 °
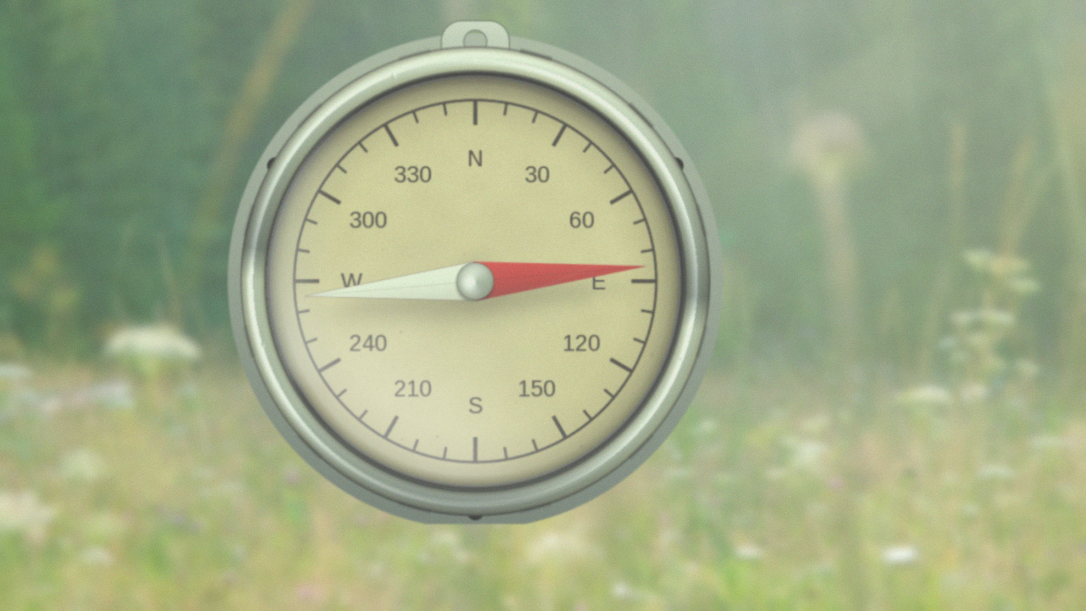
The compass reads 85 °
